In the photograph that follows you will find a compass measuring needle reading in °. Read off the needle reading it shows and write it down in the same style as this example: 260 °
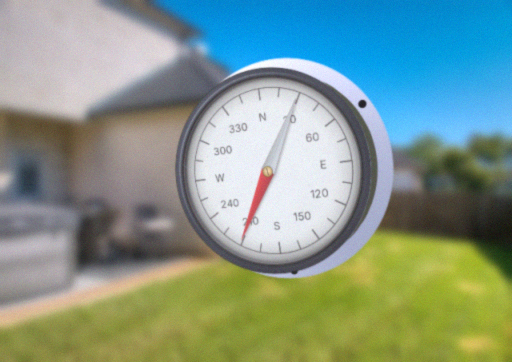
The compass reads 210 °
